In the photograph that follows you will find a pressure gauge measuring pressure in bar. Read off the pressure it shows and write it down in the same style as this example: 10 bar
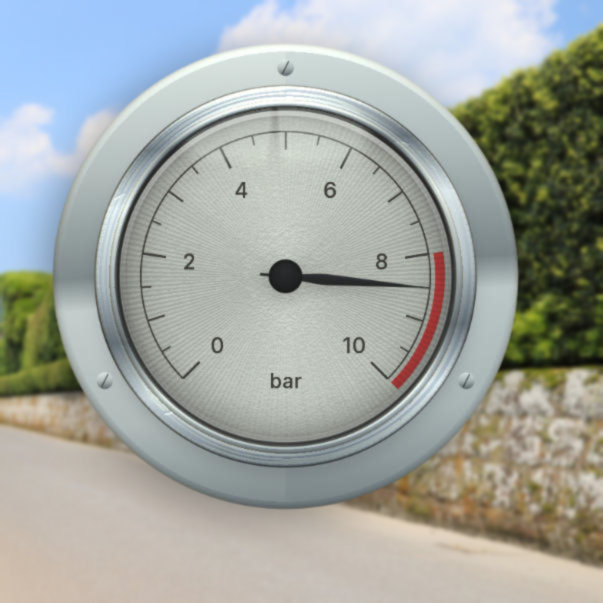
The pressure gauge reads 8.5 bar
